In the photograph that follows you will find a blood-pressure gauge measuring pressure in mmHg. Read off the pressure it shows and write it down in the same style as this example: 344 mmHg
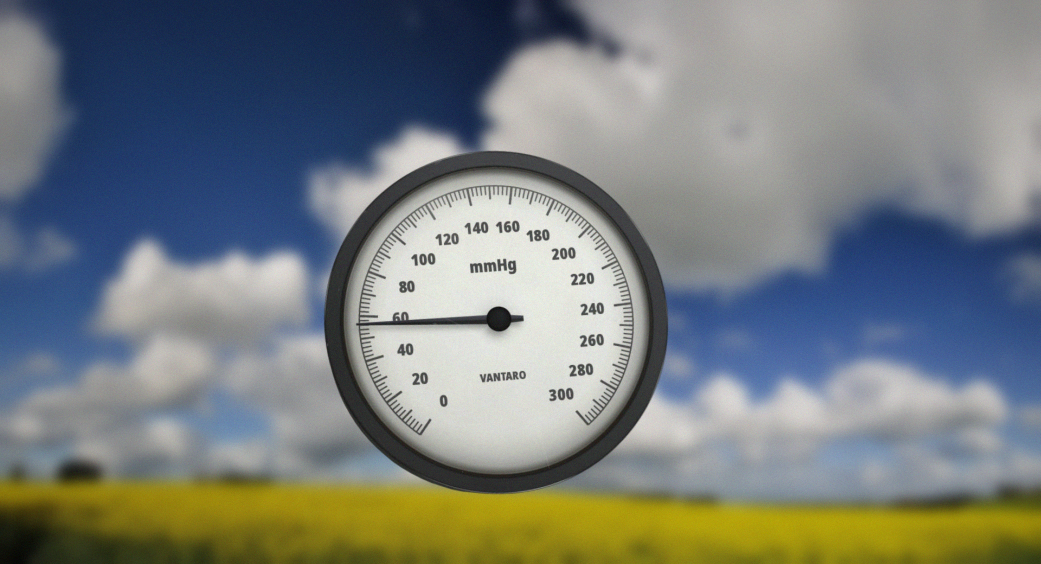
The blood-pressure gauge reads 56 mmHg
